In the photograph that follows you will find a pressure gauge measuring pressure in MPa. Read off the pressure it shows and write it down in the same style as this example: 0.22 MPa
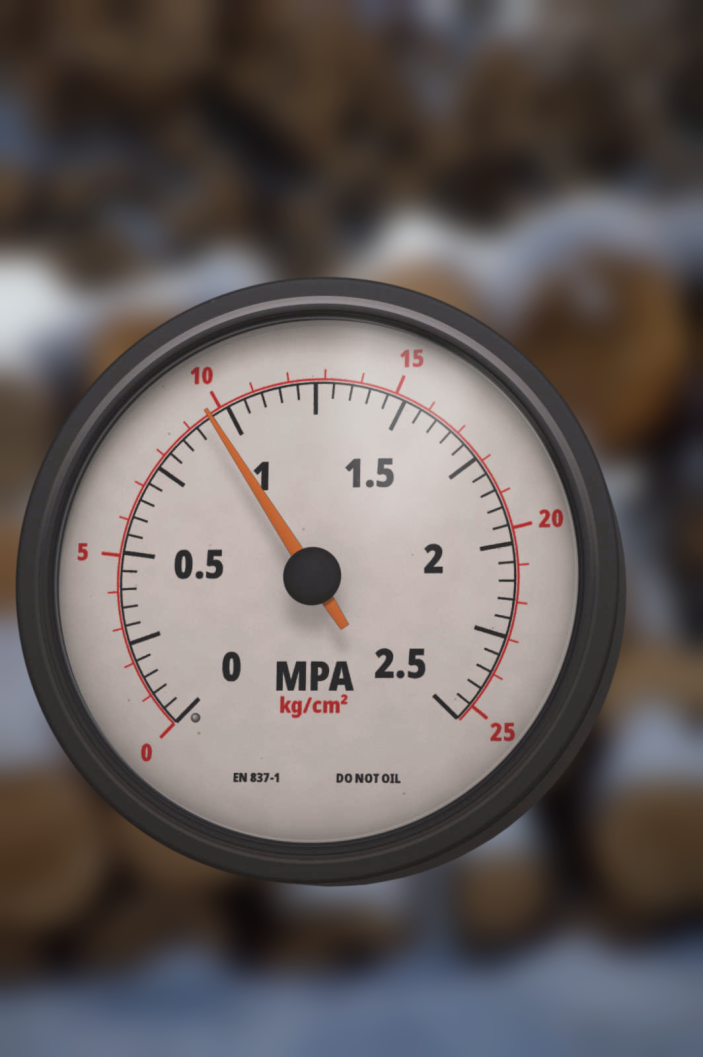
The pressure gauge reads 0.95 MPa
